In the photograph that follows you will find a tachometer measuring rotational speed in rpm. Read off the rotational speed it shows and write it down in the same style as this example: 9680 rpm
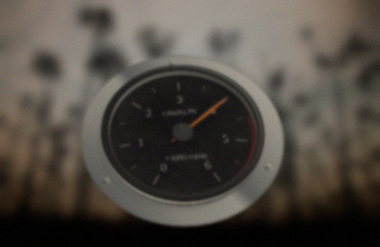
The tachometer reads 4000 rpm
